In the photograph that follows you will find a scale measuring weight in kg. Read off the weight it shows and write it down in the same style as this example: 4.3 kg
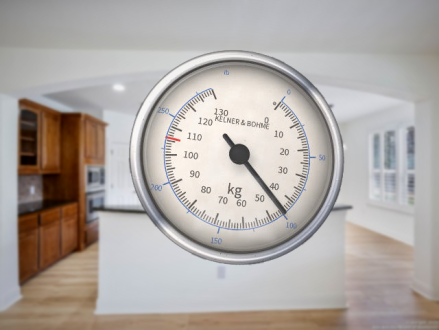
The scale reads 45 kg
